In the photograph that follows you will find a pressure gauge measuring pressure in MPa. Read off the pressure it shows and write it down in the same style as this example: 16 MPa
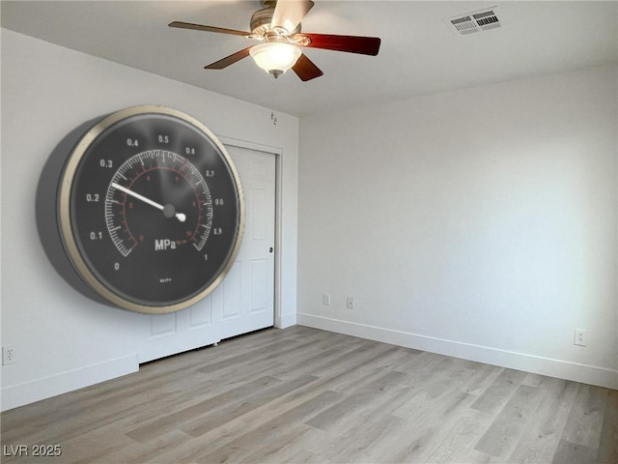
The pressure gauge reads 0.25 MPa
